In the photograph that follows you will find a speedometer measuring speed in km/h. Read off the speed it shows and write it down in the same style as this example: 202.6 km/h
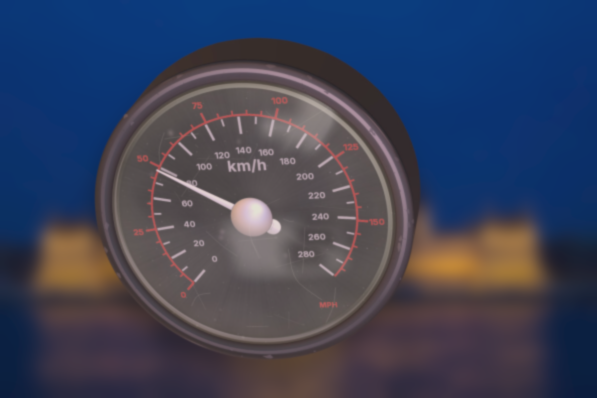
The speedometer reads 80 km/h
